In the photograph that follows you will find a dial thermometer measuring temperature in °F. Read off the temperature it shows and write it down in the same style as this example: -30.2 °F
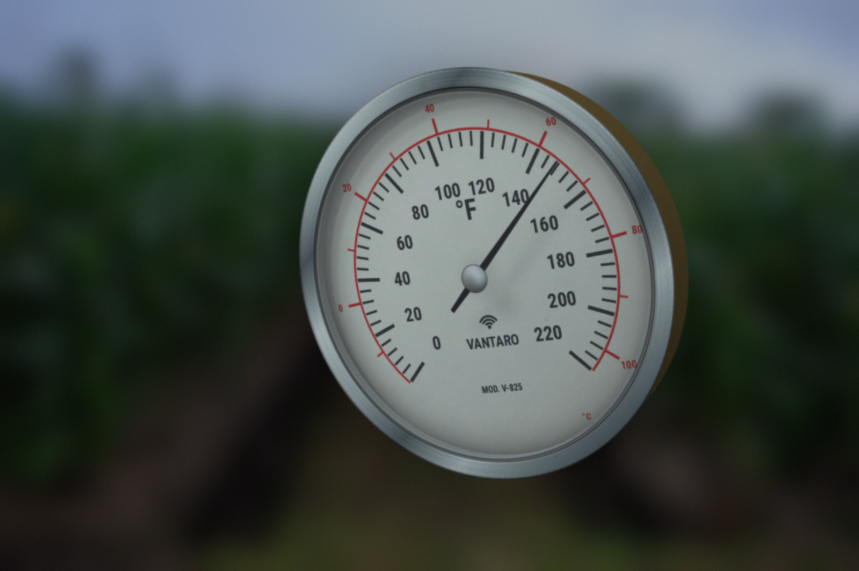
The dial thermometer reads 148 °F
